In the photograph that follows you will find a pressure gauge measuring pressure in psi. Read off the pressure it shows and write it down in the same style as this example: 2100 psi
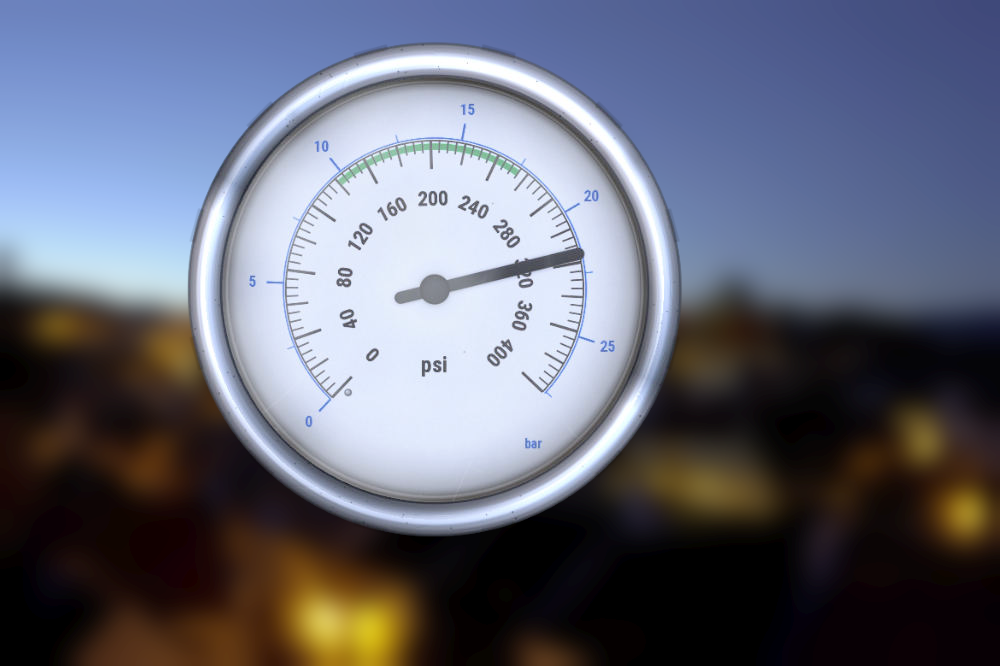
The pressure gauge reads 315 psi
